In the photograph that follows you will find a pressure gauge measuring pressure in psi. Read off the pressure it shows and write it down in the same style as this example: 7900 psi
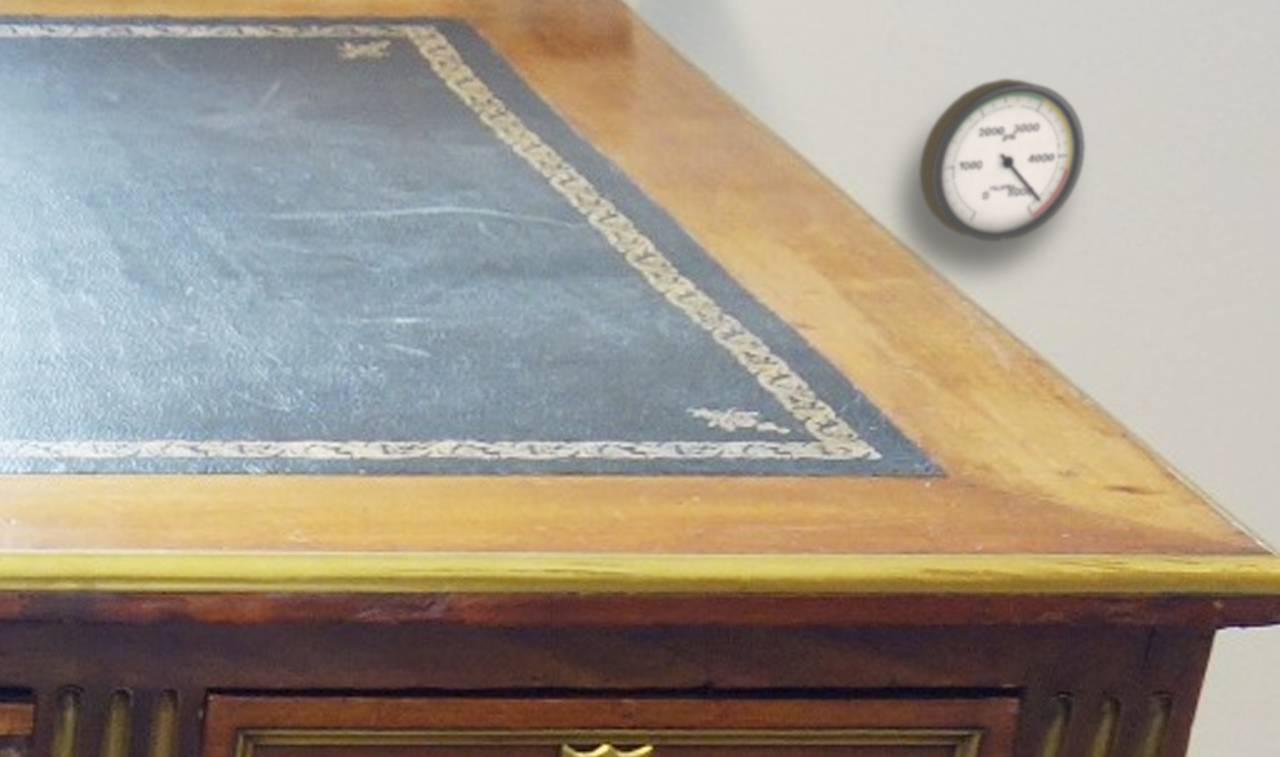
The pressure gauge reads 4800 psi
